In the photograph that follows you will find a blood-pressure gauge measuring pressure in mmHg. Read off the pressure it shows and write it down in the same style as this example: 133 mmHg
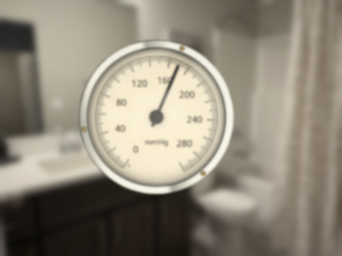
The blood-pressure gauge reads 170 mmHg
